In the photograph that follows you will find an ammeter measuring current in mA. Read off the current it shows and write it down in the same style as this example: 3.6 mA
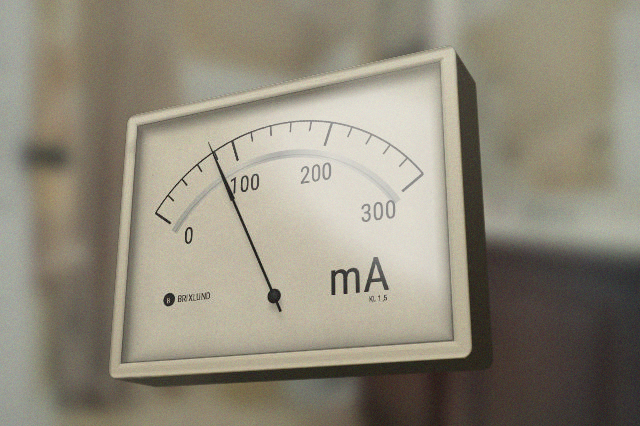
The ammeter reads 80 mA
